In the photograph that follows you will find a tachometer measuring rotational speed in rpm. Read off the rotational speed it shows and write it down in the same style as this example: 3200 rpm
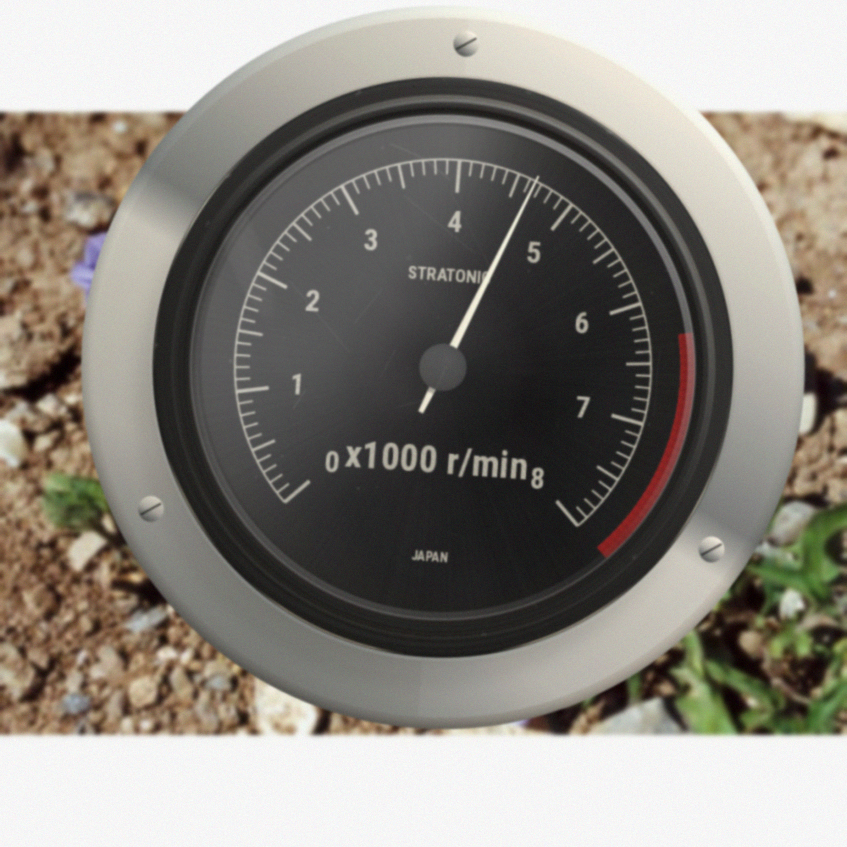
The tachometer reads 4650 rpm
